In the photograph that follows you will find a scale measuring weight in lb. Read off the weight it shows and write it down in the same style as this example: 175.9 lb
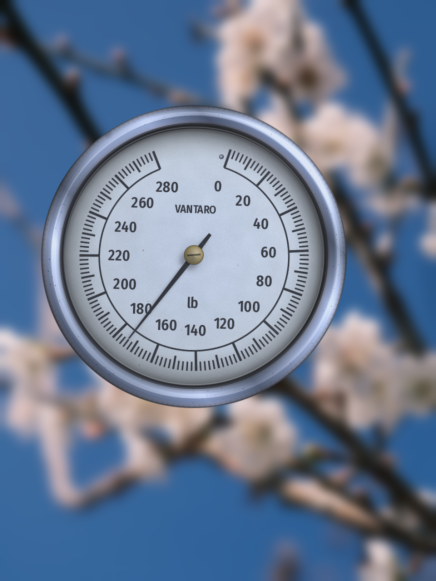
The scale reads 174 lb
